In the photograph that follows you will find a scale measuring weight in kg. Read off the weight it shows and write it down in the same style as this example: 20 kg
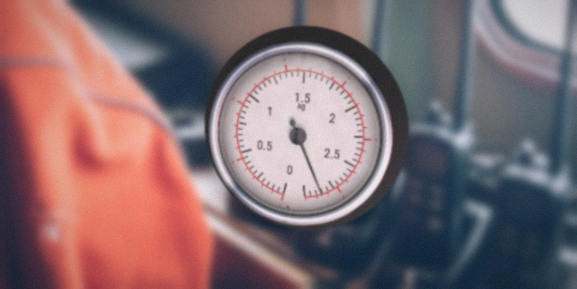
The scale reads 2.85 kg
